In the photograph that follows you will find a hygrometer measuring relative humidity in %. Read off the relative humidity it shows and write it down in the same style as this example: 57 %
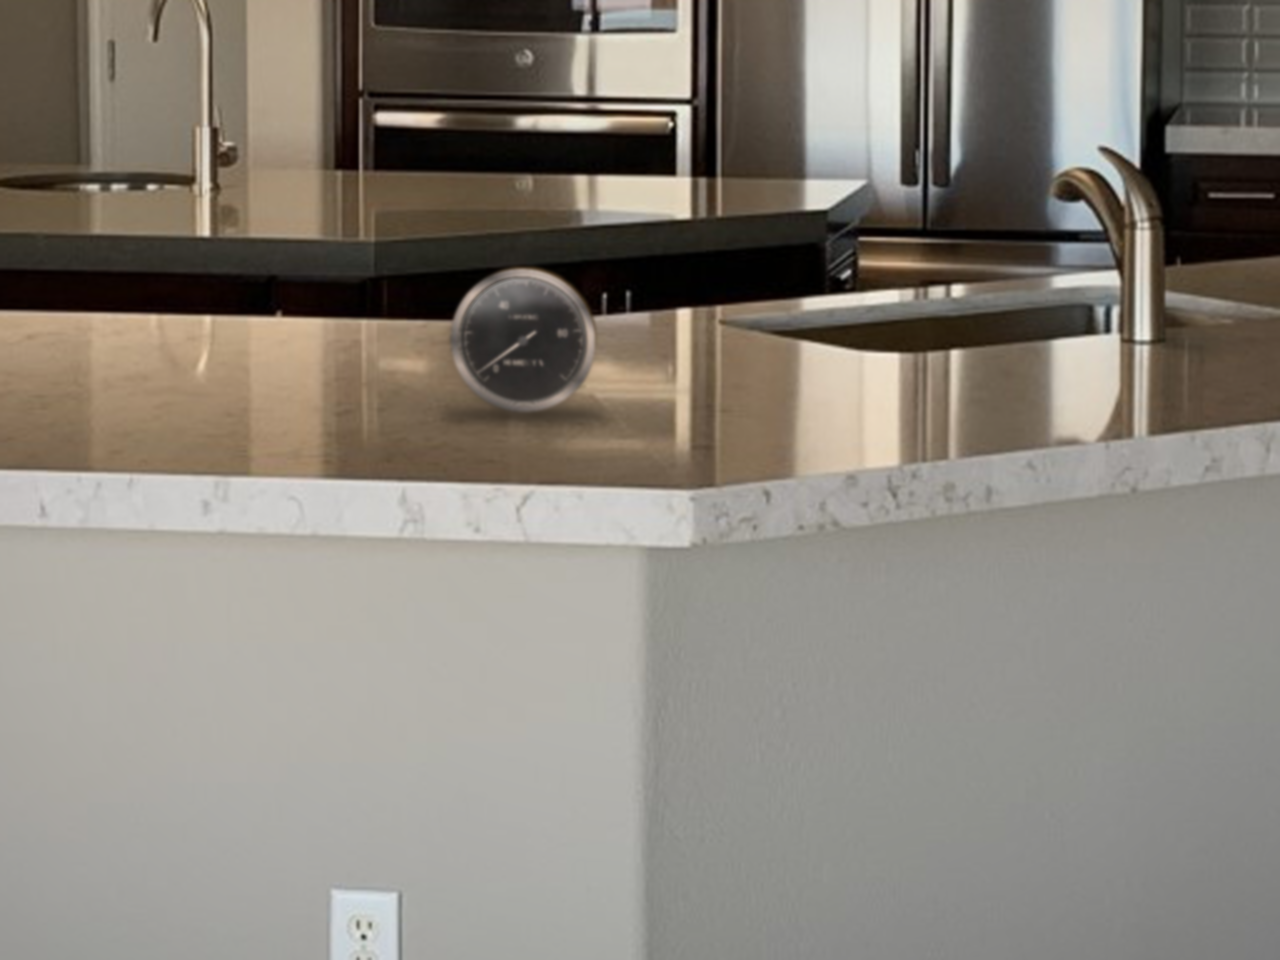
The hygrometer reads 4 %
